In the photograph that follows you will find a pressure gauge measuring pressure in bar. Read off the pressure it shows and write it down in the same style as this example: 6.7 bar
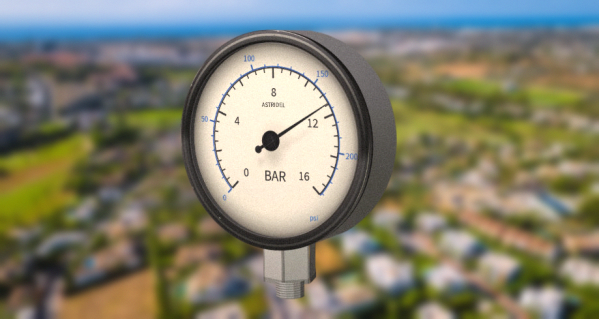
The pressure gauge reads 11.5 bar
